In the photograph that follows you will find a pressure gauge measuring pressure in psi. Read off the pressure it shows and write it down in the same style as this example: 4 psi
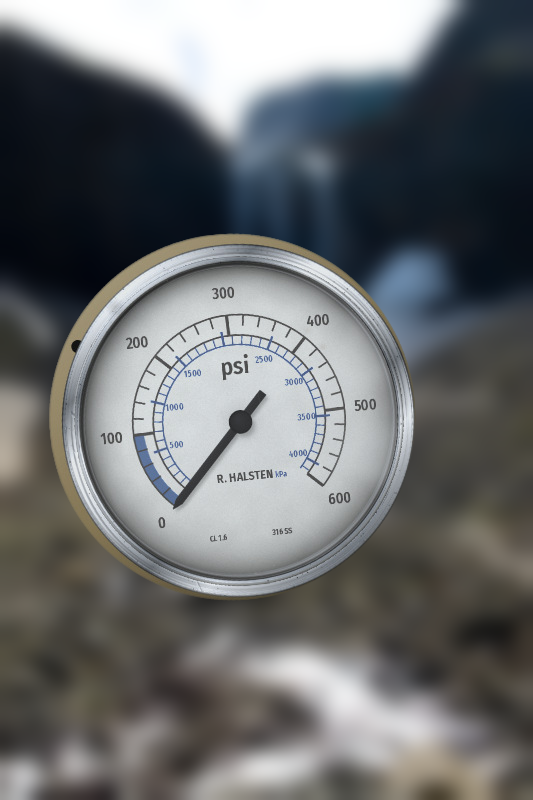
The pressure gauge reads 0 psi
